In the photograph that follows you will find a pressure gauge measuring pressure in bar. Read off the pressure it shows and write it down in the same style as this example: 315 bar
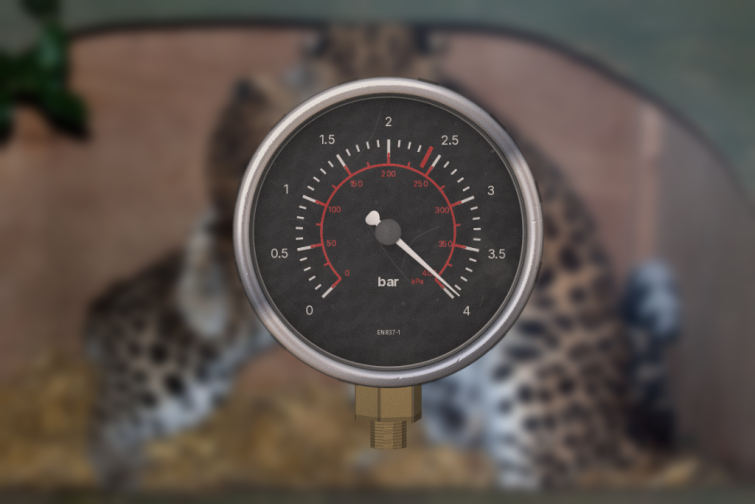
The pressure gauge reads 3.95 bar
